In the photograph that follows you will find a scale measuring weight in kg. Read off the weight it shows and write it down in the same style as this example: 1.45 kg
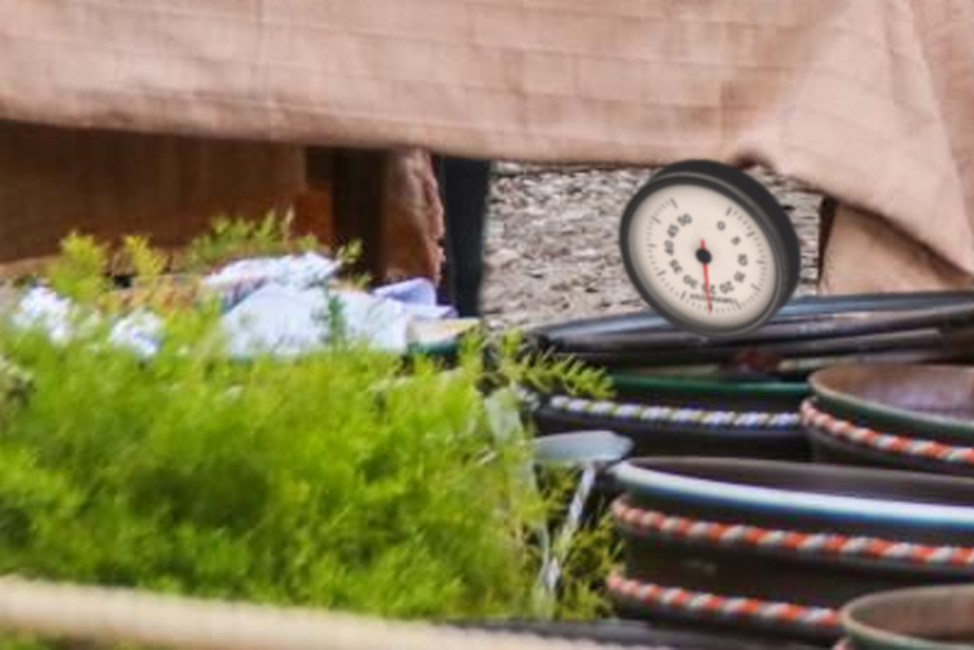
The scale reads 25 kg
